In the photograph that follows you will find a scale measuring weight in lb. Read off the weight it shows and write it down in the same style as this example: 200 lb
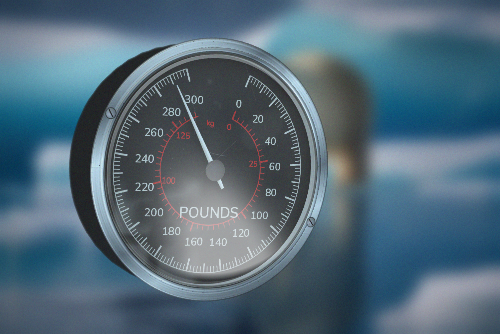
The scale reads 290 lb
